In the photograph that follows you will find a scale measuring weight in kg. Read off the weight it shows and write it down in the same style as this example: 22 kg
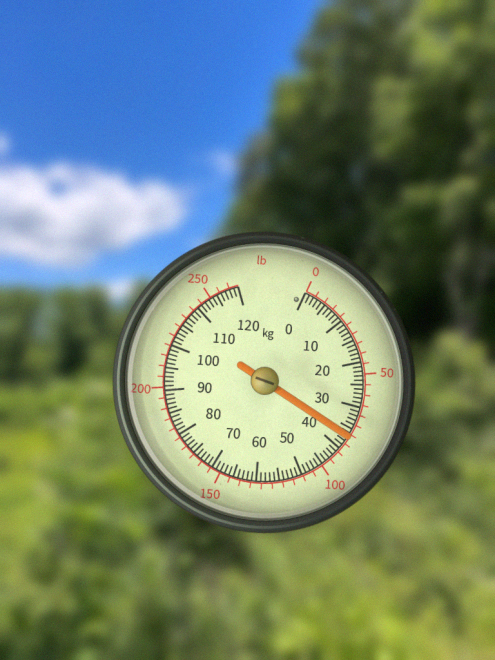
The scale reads 37 kg
